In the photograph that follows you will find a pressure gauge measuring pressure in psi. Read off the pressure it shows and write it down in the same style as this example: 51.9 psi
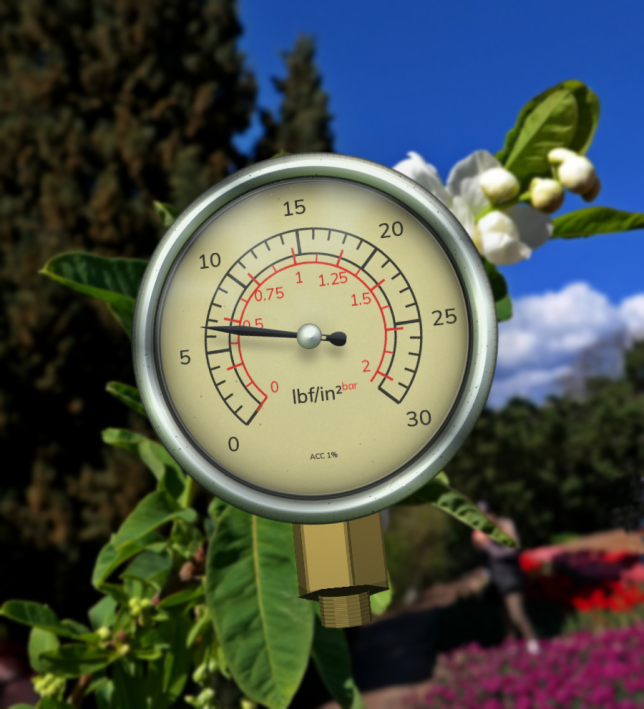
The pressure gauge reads 6.5 psi
